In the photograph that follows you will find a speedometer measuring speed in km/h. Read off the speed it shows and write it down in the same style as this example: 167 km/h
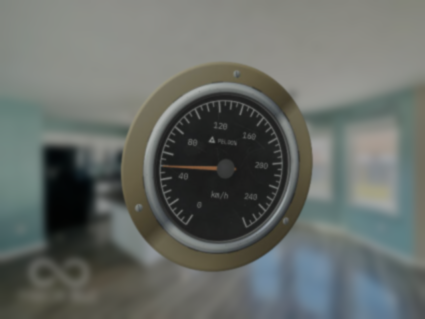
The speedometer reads 50 km/h
